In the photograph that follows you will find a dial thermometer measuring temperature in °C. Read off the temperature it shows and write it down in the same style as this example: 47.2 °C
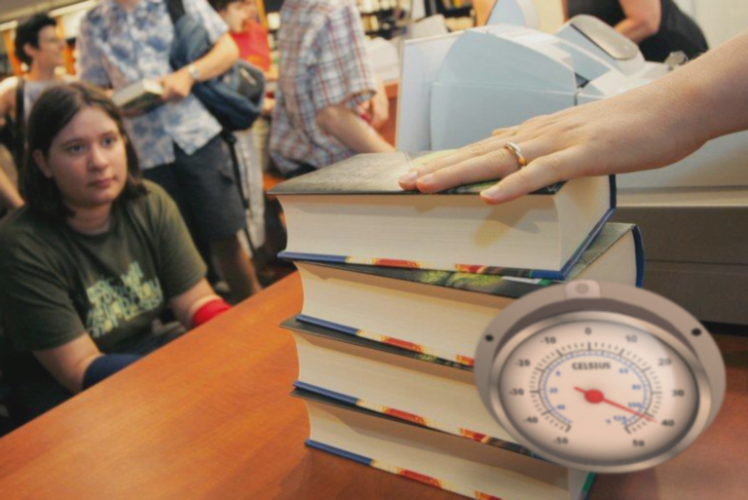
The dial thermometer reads 40 °C
